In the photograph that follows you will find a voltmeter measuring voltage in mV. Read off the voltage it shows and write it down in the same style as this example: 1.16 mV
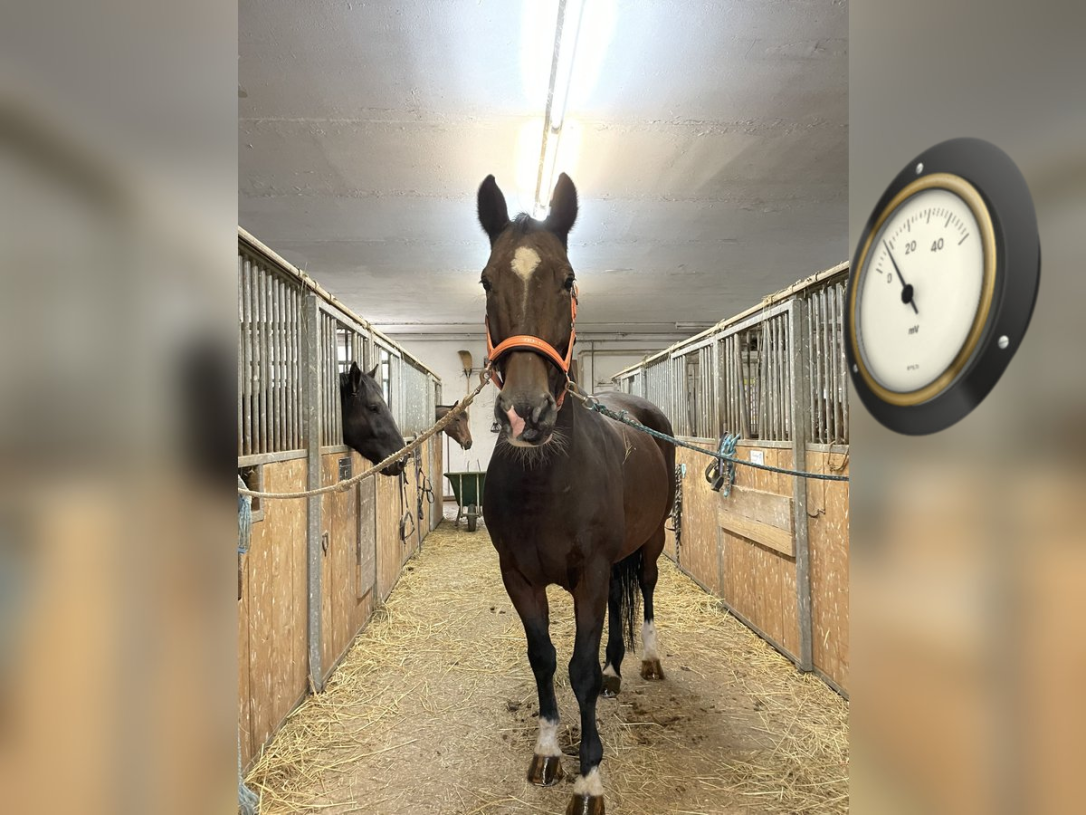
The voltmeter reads 10 mV
